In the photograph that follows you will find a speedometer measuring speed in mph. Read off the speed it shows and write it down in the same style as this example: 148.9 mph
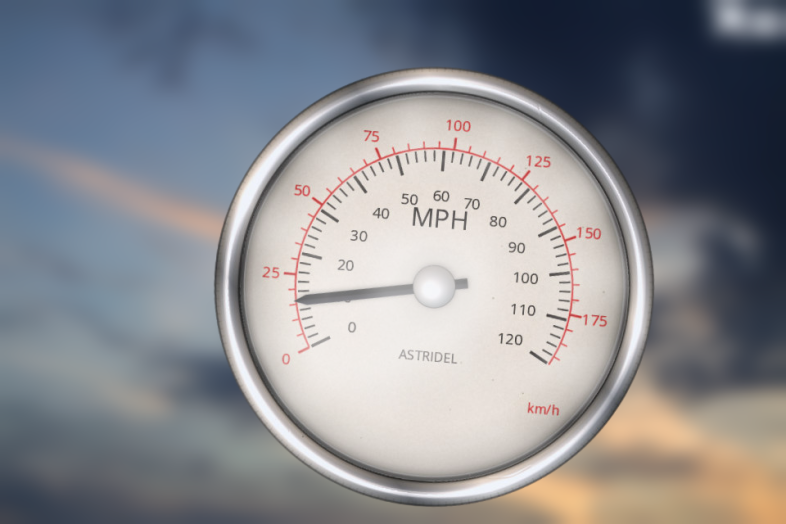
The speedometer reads 10 mph
